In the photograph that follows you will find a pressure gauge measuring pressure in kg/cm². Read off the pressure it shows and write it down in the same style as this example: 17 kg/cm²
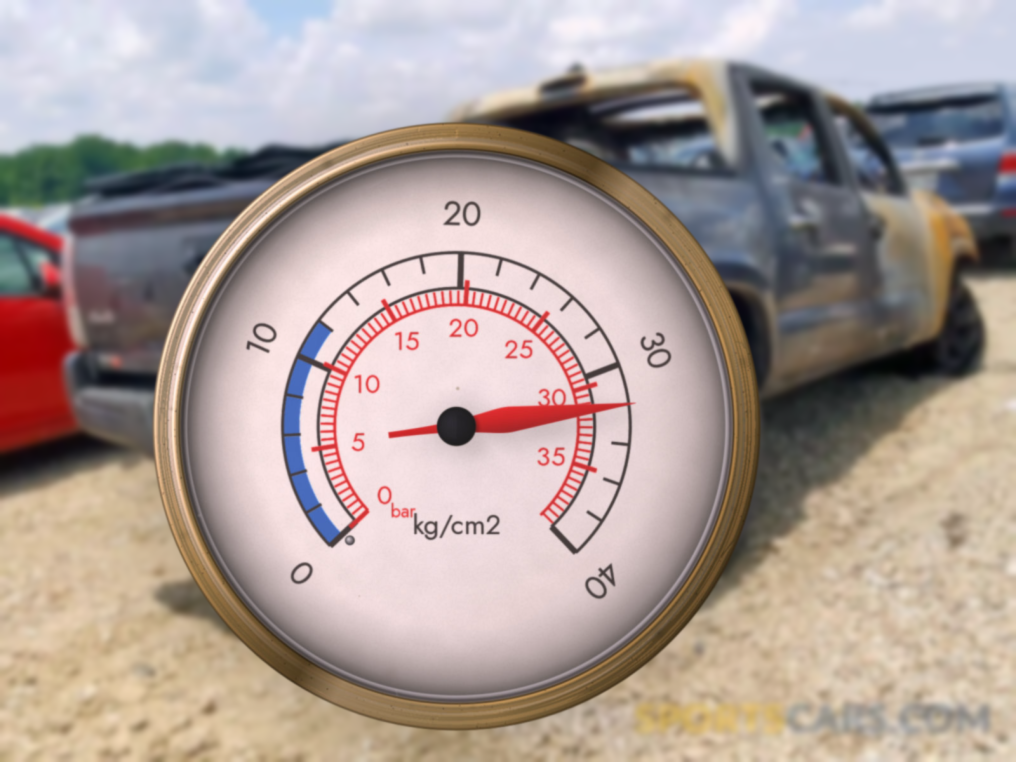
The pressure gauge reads 32 kg/cm²
